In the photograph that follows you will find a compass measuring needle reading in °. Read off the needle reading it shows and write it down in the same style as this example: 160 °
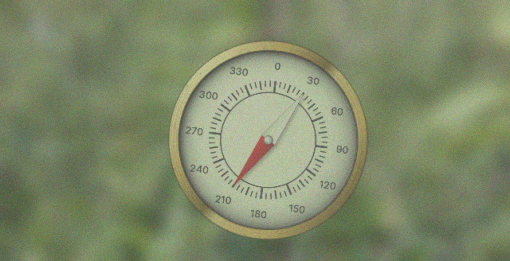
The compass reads 210 °
